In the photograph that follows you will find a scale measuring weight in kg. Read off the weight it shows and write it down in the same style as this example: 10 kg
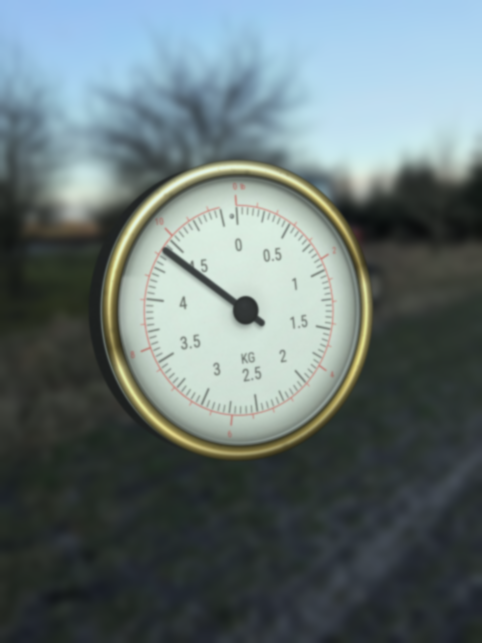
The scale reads 4.4 kg
